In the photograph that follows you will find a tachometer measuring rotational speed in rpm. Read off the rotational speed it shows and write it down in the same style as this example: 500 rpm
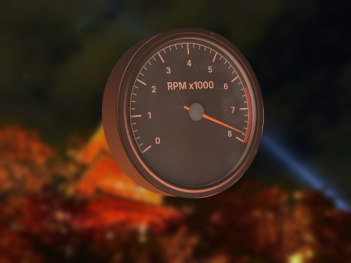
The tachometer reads 7800 rpm
